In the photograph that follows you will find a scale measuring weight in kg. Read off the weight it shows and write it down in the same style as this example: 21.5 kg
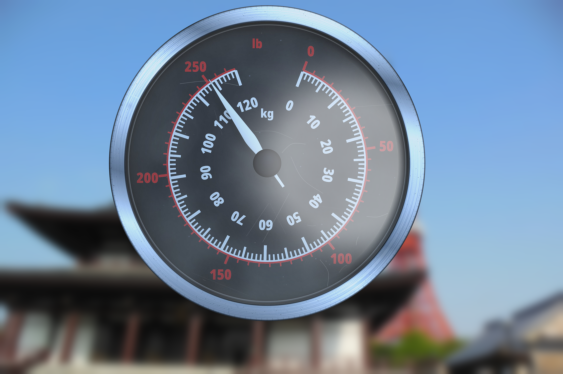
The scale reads 114 kg
